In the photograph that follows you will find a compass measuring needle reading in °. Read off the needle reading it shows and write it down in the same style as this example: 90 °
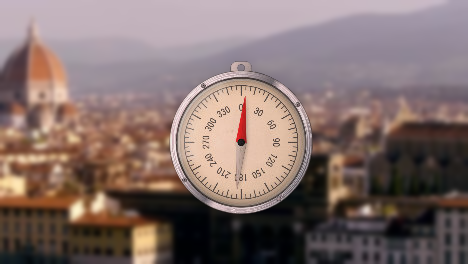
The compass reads 5 °
